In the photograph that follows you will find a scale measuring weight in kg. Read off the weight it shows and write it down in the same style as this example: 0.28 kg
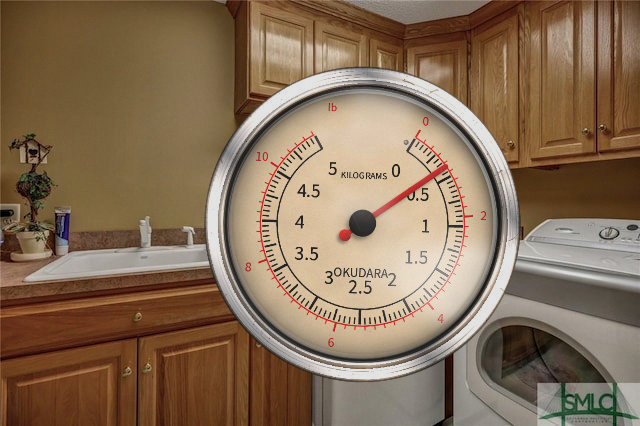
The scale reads 0.4 kg
